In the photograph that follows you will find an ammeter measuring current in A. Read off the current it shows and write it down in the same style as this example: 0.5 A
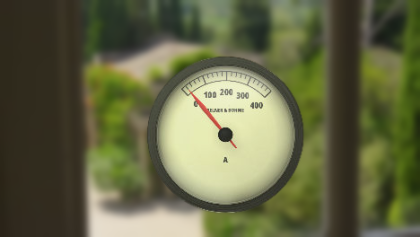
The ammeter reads 20 A
